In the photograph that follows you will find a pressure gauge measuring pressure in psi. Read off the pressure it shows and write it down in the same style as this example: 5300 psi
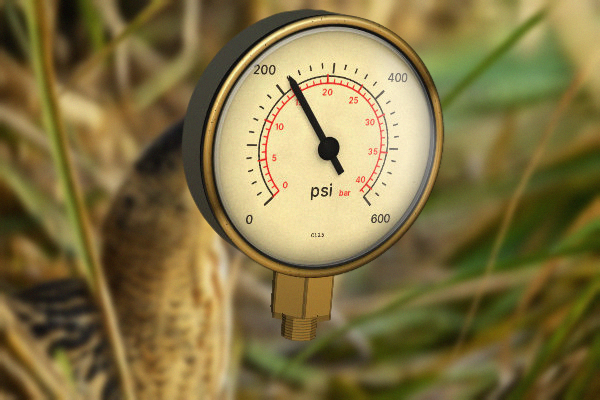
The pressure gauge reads 220 psi
